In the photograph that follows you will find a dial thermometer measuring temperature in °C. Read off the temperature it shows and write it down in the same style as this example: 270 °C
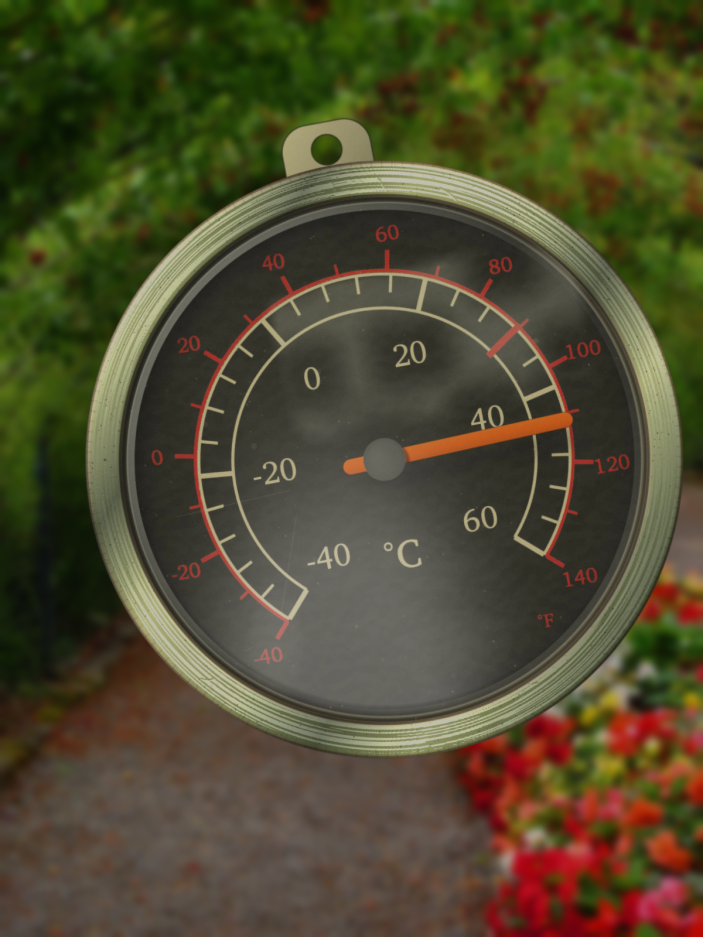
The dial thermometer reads 44 °C
